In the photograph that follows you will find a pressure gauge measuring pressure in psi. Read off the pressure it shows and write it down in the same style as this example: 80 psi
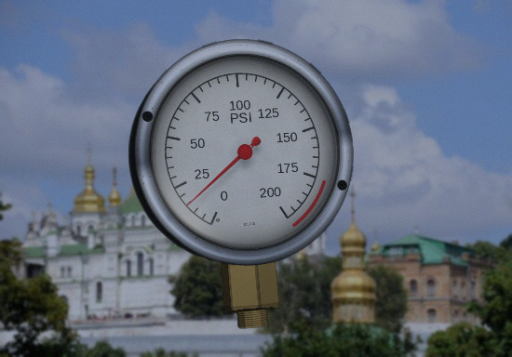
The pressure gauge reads 15 psi
